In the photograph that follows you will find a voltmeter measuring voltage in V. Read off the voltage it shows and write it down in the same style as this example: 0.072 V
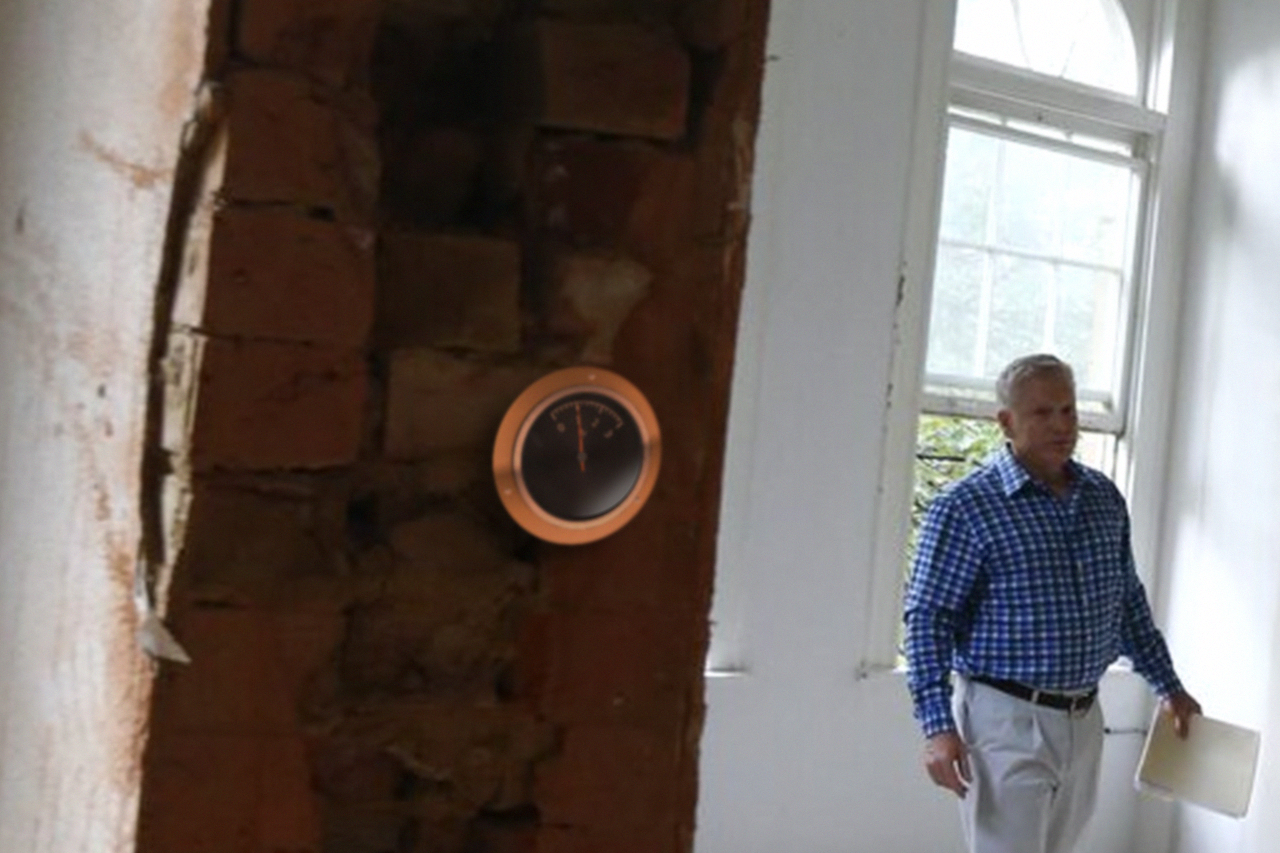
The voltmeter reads 1 V
